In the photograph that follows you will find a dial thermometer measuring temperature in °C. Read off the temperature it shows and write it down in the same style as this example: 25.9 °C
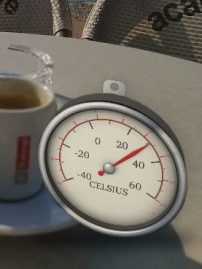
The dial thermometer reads 30 °C
